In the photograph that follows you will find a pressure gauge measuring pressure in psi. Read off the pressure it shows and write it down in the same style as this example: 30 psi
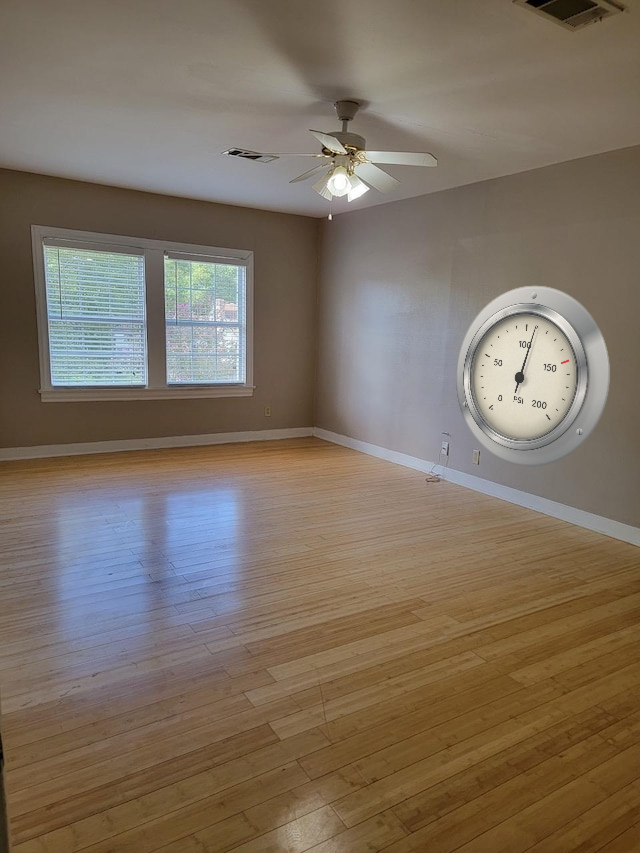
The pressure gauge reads 110 psi
